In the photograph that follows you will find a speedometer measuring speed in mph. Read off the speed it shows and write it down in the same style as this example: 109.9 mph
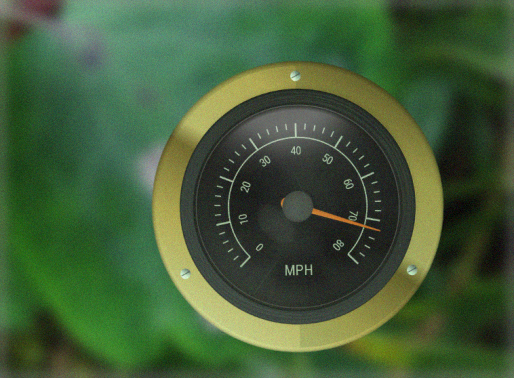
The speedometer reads 72 mph
